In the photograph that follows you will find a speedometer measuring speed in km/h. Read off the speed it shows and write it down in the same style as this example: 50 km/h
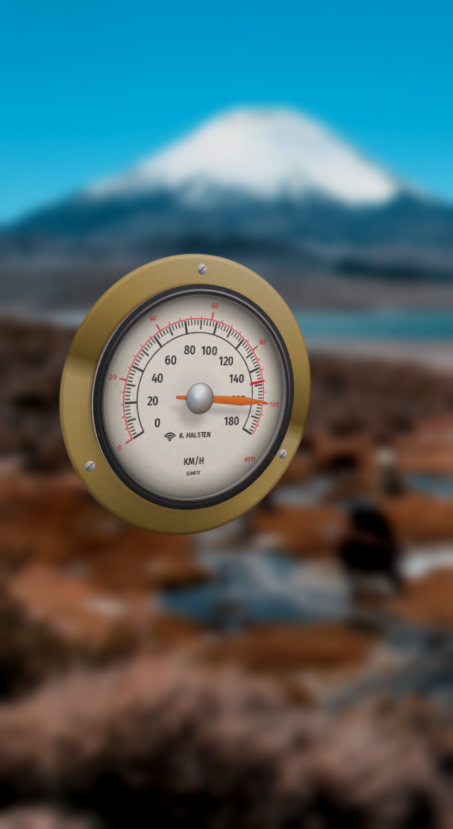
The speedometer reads 160 km/h
